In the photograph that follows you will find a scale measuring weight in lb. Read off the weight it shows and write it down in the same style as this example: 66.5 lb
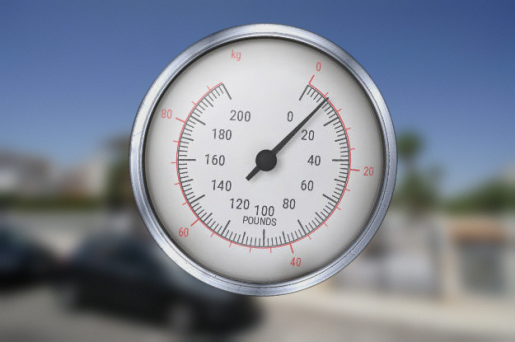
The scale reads 10 lb
